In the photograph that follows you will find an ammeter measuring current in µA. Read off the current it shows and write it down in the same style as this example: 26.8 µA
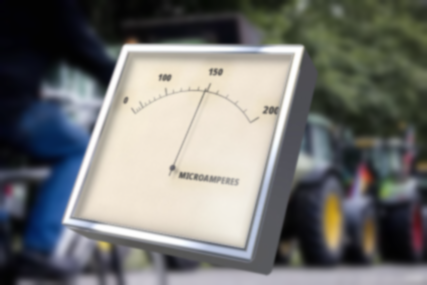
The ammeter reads 150 µA
